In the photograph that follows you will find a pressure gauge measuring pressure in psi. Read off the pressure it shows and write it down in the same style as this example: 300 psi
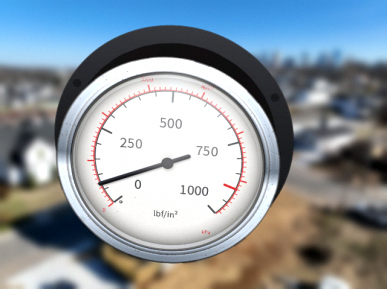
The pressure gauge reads 75 psi
